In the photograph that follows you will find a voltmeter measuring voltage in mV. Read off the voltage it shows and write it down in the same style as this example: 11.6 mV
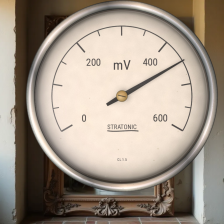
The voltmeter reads 450 mV
